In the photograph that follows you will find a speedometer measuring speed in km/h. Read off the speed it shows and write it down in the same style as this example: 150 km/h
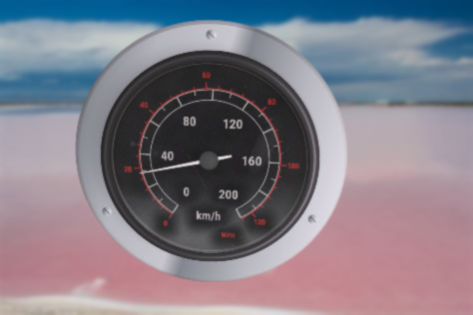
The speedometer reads 30 km/h
